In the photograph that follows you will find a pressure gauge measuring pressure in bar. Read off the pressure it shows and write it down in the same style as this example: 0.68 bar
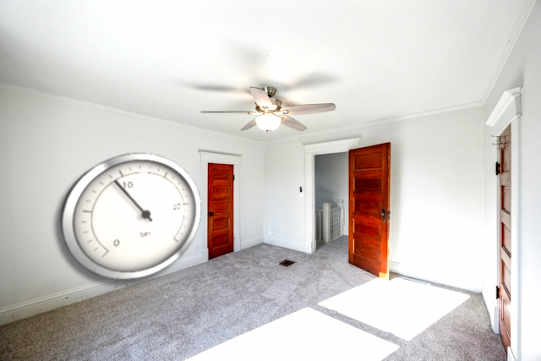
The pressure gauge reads 9 bar
